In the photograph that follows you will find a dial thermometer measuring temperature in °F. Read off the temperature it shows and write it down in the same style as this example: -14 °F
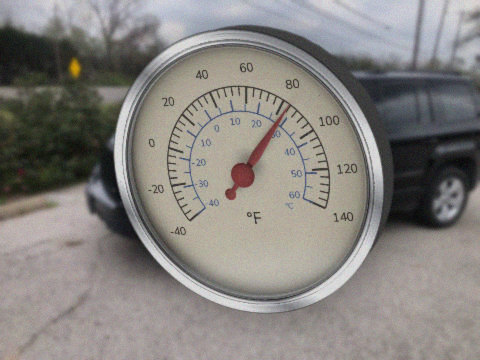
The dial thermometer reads 84 °F
